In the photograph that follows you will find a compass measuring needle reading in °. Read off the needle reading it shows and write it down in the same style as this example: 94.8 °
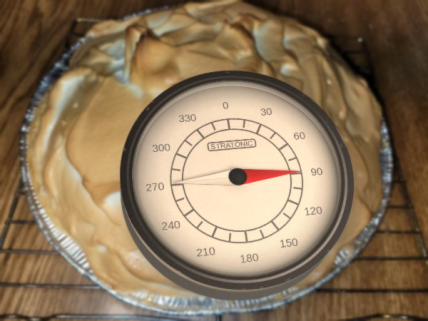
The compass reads 90 °
